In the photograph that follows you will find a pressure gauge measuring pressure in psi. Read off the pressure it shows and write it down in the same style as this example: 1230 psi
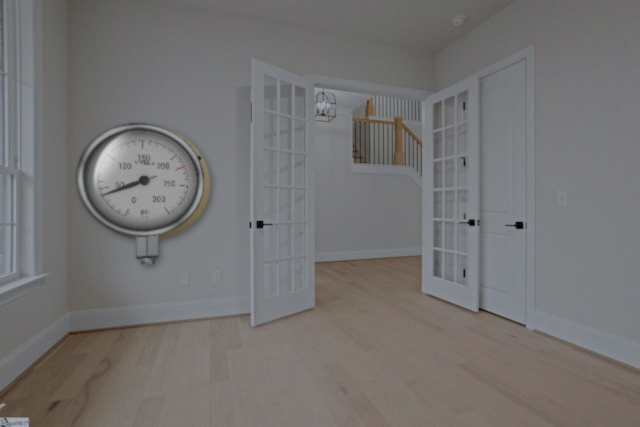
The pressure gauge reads 40 psi
